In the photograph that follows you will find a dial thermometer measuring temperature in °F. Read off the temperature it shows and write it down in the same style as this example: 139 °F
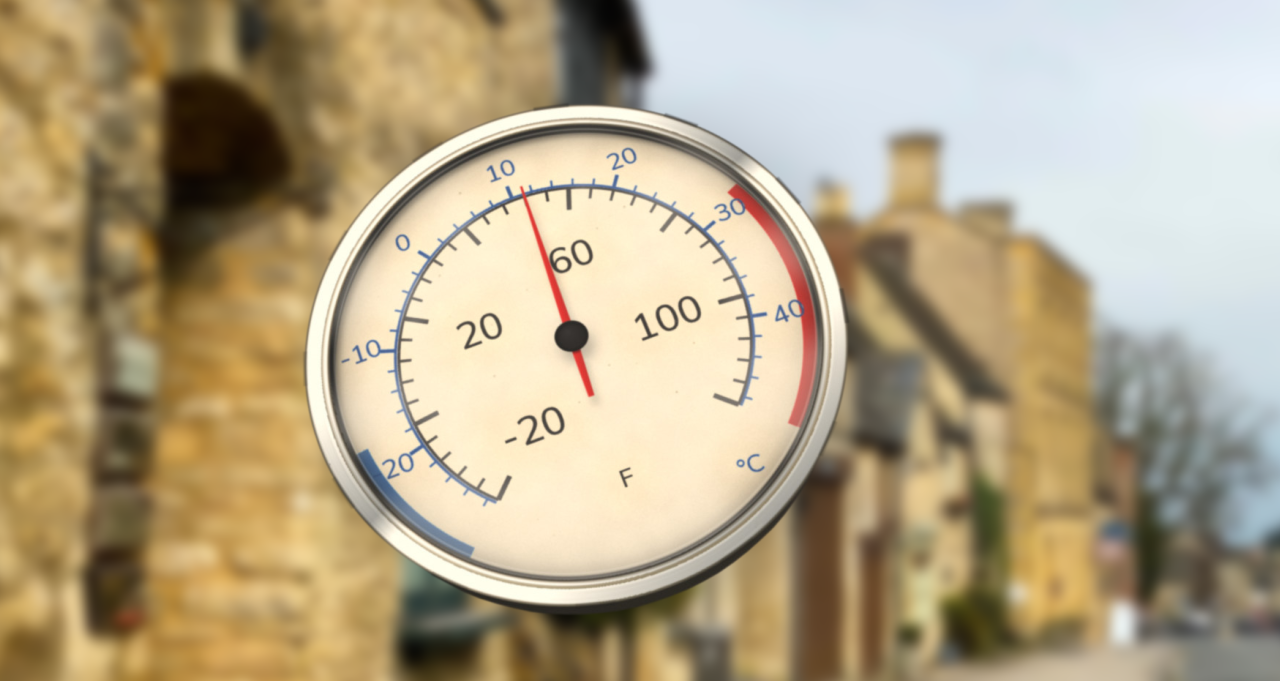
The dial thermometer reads 52 °F
